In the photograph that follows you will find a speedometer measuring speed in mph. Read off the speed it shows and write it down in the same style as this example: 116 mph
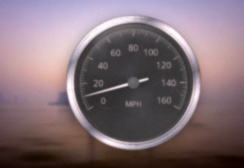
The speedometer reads 10 mph
